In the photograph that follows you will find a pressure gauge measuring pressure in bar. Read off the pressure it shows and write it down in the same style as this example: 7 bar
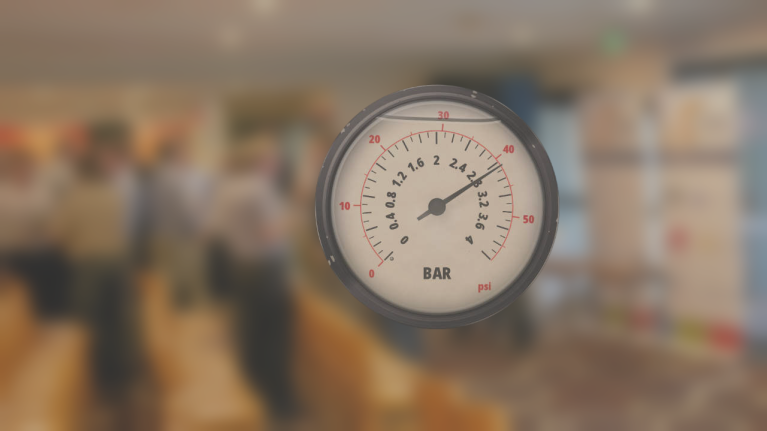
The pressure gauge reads 2.85 bar
